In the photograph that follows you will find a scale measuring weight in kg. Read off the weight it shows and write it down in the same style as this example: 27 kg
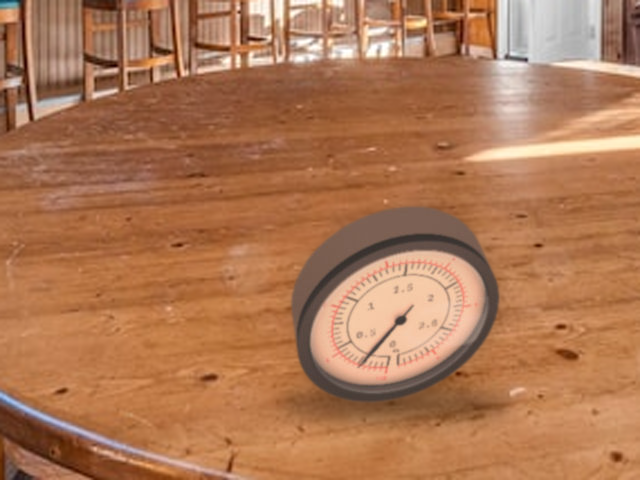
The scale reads 0.25 kg
